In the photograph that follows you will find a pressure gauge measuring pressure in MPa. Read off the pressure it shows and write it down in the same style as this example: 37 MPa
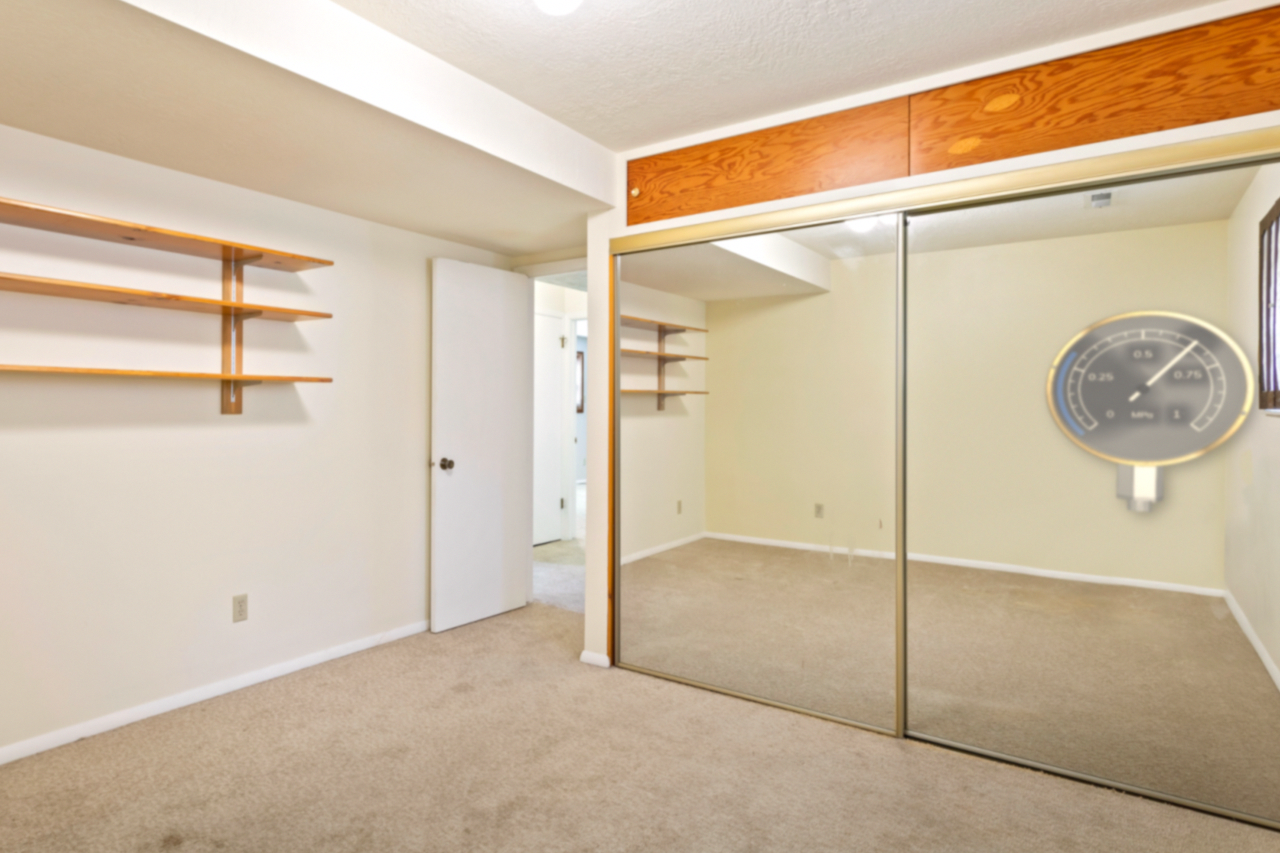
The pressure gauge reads 0.65 MPa
